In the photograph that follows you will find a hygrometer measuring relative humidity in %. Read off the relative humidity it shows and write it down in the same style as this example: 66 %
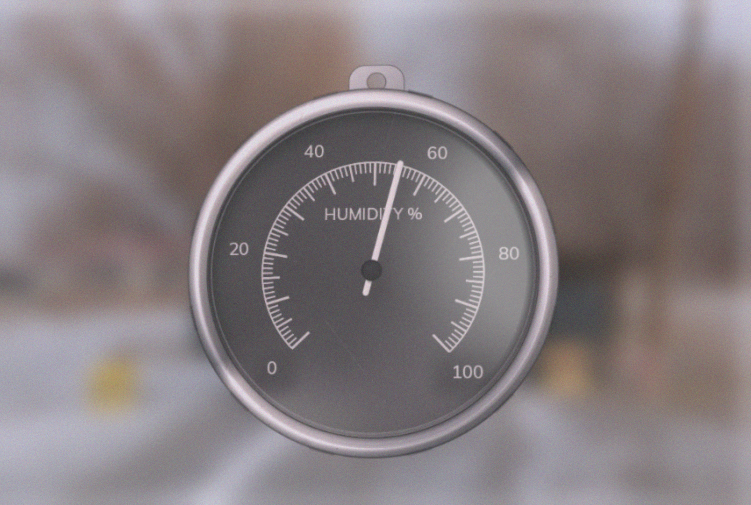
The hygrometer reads 55 %
